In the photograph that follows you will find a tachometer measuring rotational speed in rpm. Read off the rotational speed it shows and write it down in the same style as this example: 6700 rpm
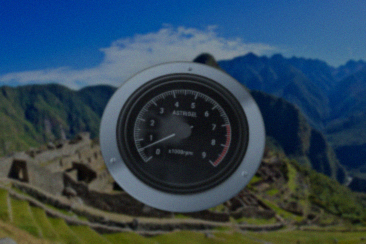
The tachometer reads 500 rpm
